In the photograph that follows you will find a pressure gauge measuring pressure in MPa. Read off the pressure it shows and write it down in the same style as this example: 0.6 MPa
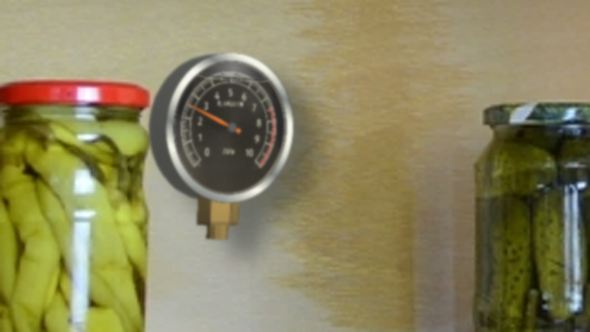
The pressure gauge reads 2.5 MPa
